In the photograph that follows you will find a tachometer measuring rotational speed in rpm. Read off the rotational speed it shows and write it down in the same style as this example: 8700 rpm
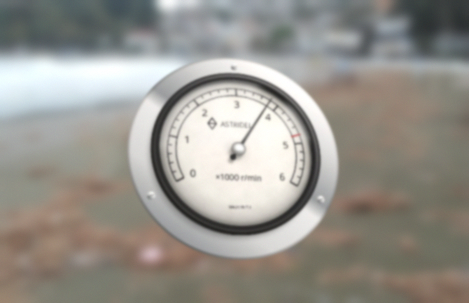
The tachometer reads 3800 rpm
